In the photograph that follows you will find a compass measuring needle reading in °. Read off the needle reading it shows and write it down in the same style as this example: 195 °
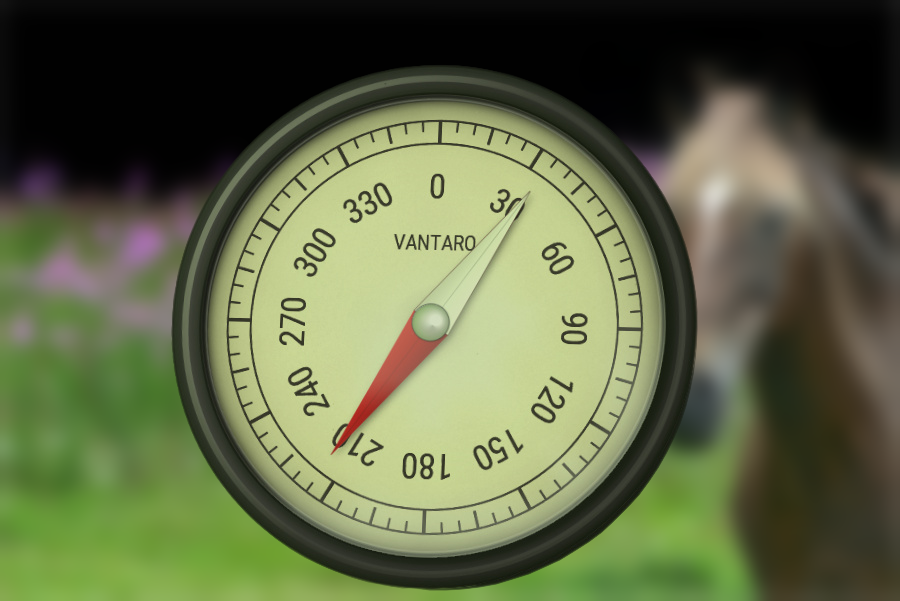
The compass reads 215 °
